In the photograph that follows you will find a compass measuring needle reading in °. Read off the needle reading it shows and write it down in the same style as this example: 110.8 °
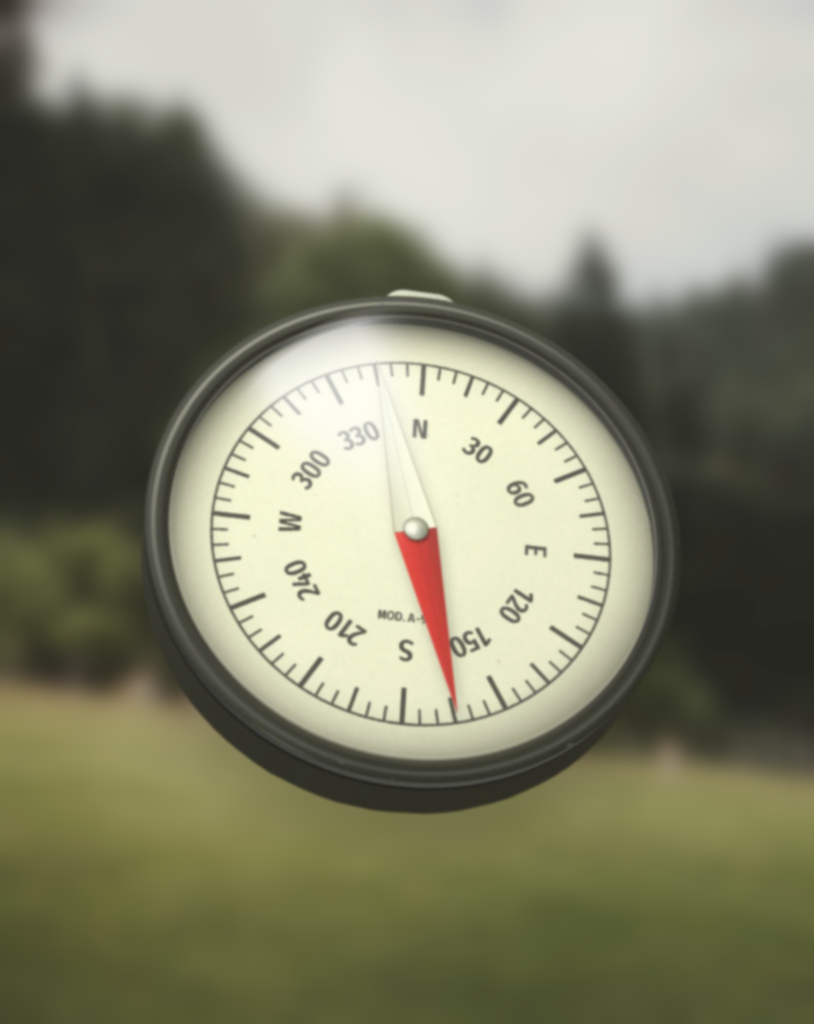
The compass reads 165 °
